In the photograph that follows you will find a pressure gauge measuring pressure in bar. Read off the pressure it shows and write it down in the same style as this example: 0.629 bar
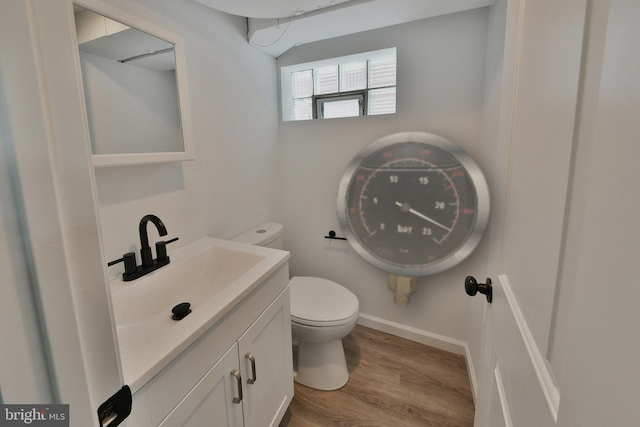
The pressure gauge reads 23 bar
